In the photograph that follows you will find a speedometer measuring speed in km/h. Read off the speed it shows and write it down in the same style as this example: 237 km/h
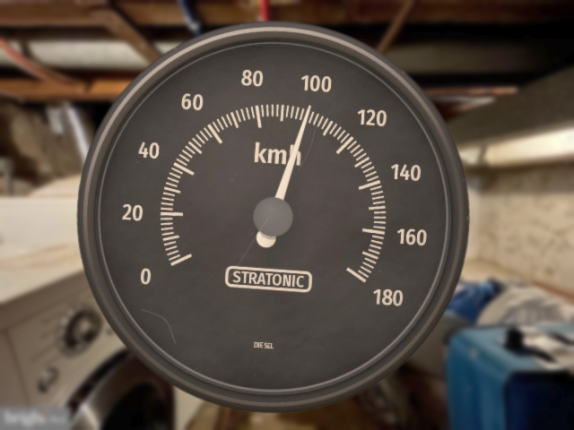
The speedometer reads 100 km/h
